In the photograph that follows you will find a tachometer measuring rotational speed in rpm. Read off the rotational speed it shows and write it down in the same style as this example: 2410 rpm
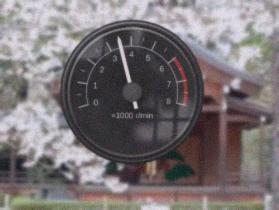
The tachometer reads 3500 rpm
